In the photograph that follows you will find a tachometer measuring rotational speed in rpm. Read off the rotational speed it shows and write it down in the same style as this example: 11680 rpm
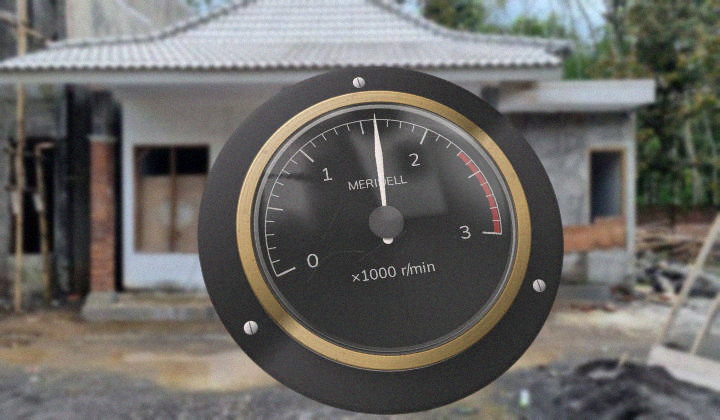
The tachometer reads 1600 rpm
